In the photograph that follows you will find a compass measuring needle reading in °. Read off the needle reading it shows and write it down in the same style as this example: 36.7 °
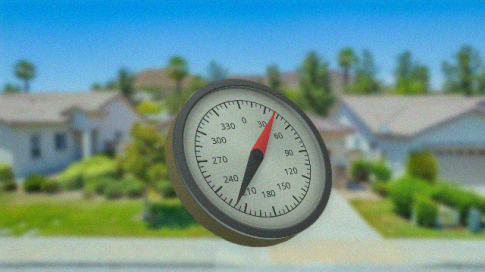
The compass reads 40 °
